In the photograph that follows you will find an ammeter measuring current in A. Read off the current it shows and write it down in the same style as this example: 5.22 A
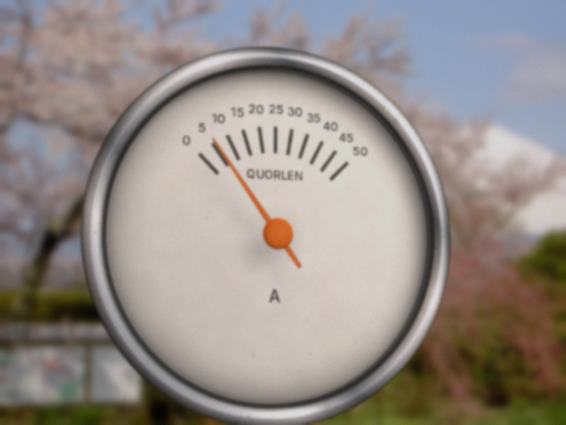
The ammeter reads 5 A
